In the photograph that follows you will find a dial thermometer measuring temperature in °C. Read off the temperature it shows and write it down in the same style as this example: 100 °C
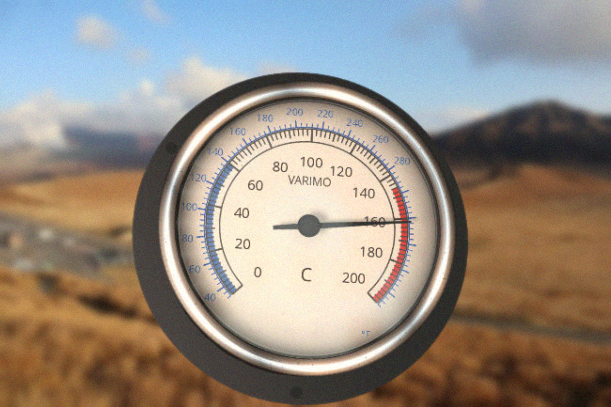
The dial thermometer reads 162 °C
